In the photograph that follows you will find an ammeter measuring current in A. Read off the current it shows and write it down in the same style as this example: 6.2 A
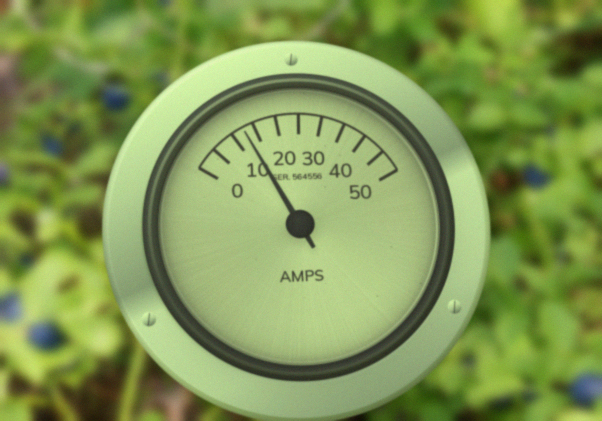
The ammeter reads 12.5 A
